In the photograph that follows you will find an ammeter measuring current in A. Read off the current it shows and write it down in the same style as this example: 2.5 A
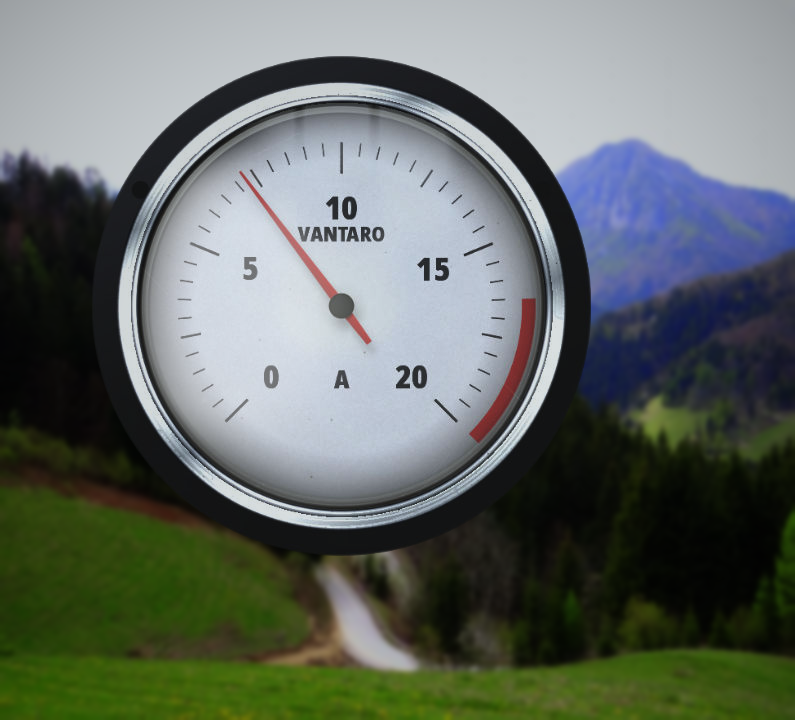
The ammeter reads 7.25 A
